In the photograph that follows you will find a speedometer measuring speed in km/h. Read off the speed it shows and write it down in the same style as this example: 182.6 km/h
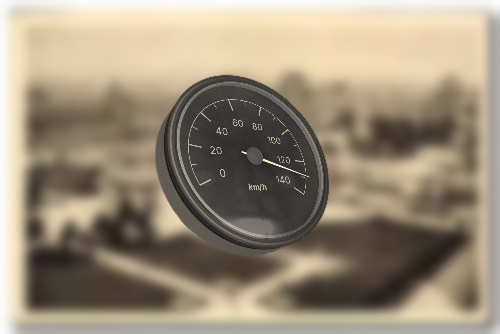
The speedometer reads 130 km/h
